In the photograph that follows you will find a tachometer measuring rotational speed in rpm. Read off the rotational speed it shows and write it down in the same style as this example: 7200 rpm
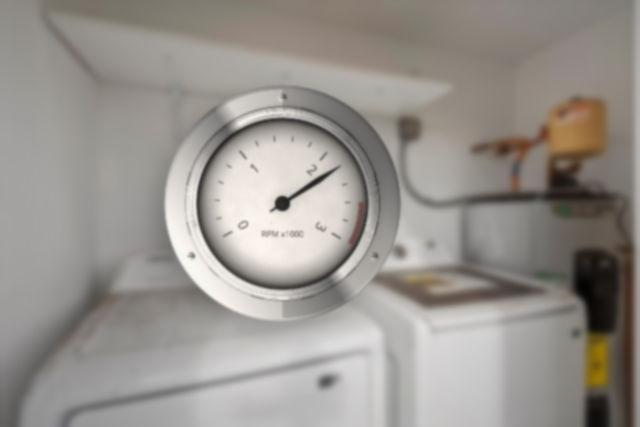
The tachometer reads 2200 rpm
